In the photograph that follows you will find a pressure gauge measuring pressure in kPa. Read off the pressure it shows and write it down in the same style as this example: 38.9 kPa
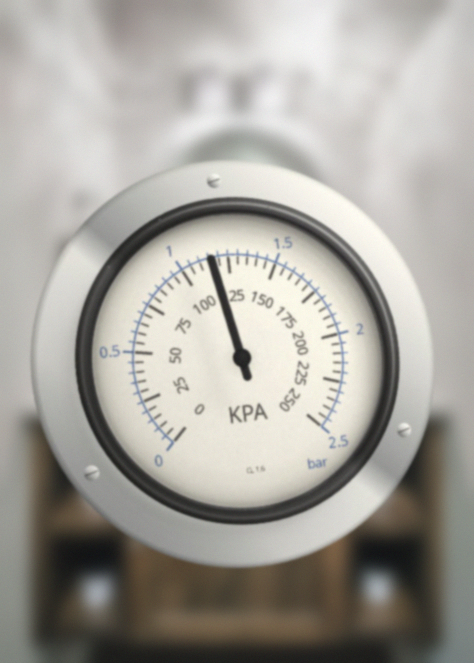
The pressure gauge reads 115 kPa
